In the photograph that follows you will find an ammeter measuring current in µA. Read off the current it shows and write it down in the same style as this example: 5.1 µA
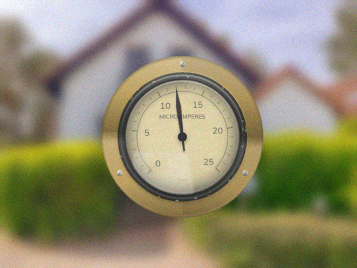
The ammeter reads 12 µA
